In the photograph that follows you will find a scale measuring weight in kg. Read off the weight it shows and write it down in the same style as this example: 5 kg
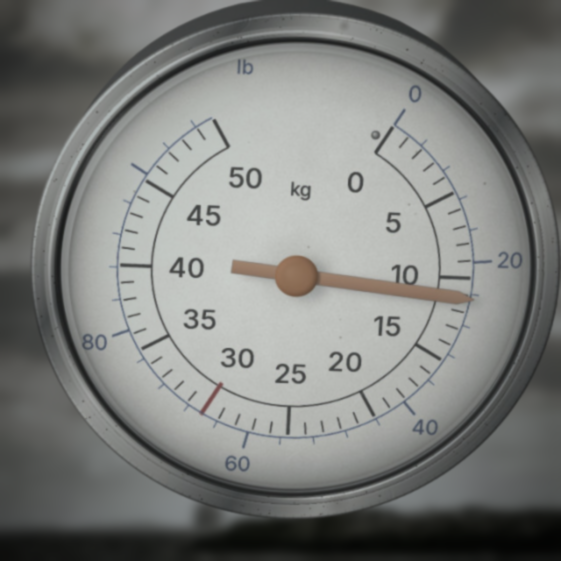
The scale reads 11 kg
